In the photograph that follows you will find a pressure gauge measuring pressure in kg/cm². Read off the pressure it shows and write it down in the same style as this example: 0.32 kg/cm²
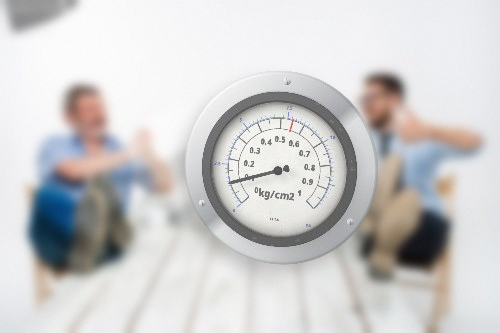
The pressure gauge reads 0.1 kg/cm²
